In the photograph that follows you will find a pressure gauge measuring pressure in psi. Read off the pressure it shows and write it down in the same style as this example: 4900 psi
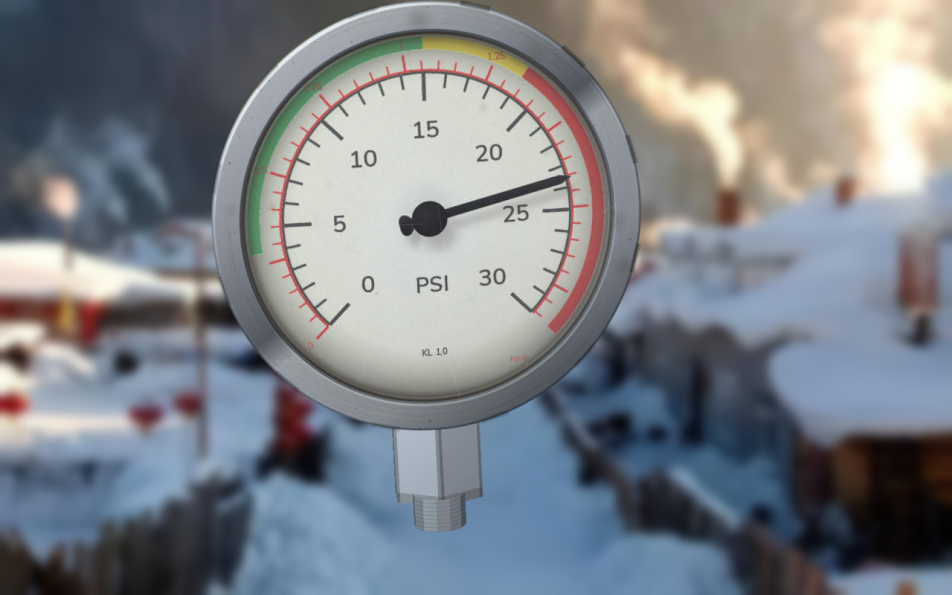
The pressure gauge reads 23.5 psi
